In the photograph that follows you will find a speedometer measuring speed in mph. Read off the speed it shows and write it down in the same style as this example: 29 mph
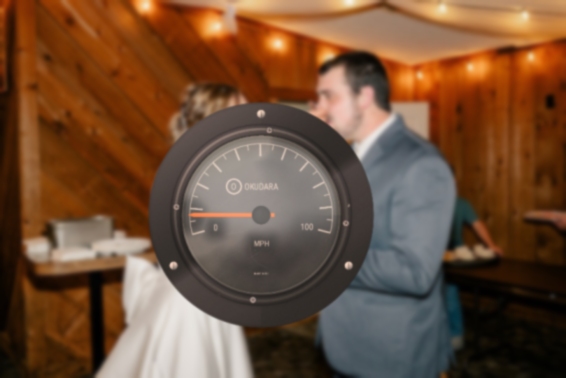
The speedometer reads 7.5 mph
